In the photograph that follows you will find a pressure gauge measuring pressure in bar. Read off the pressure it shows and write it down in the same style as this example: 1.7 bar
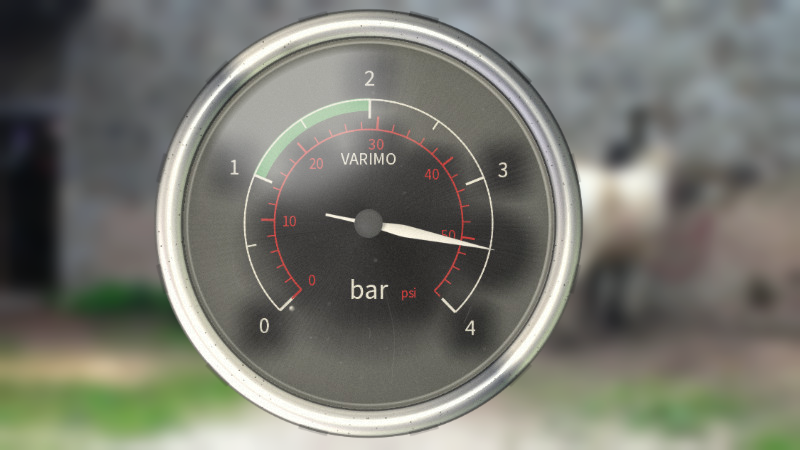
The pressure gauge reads 3.5 bar
